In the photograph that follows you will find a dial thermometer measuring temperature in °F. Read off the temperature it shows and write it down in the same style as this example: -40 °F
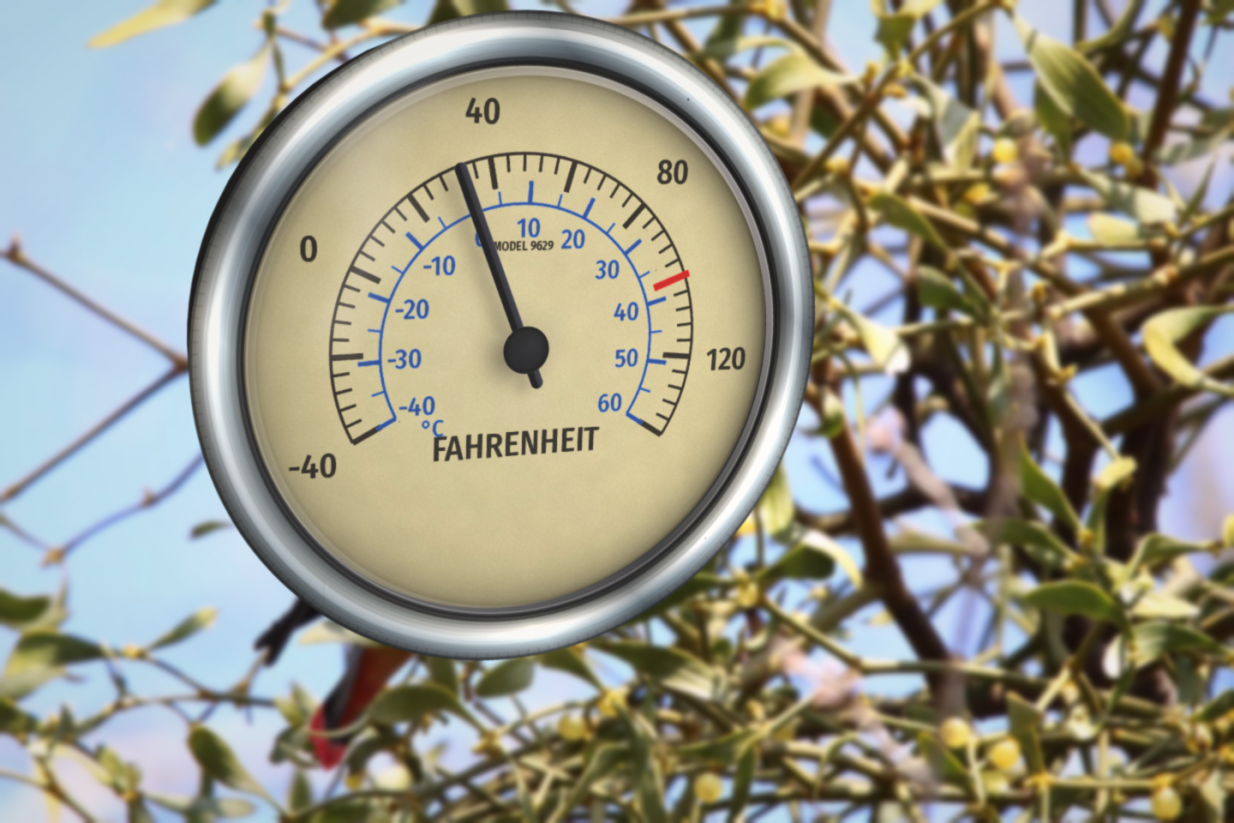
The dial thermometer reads 32 °F
